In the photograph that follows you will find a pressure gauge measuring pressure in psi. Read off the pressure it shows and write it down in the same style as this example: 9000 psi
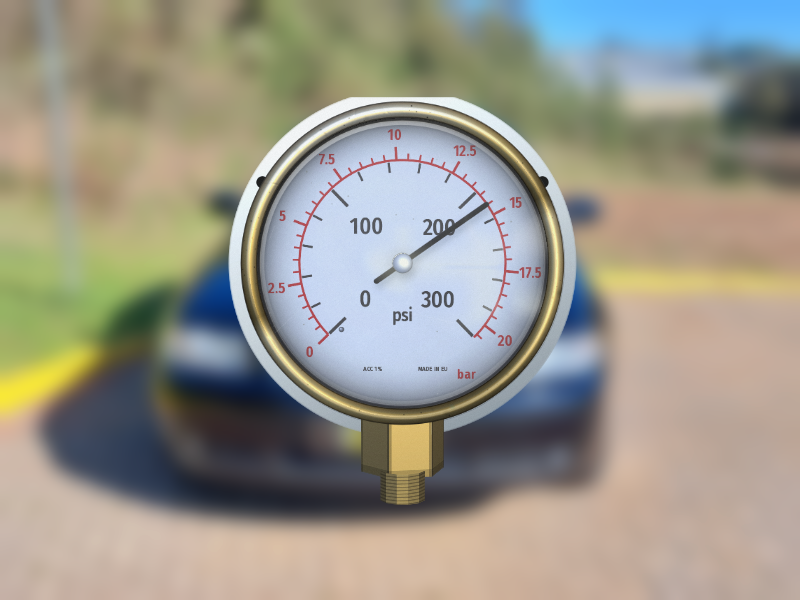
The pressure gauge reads 210 psi
